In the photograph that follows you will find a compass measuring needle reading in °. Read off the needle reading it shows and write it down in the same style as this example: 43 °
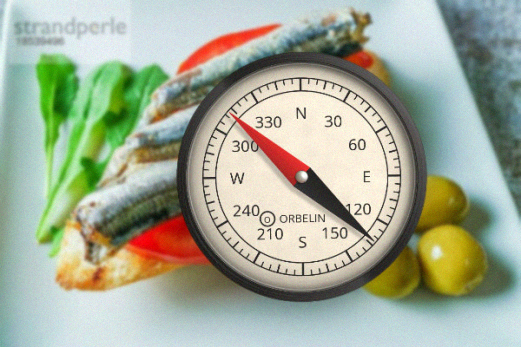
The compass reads 312.5 °
